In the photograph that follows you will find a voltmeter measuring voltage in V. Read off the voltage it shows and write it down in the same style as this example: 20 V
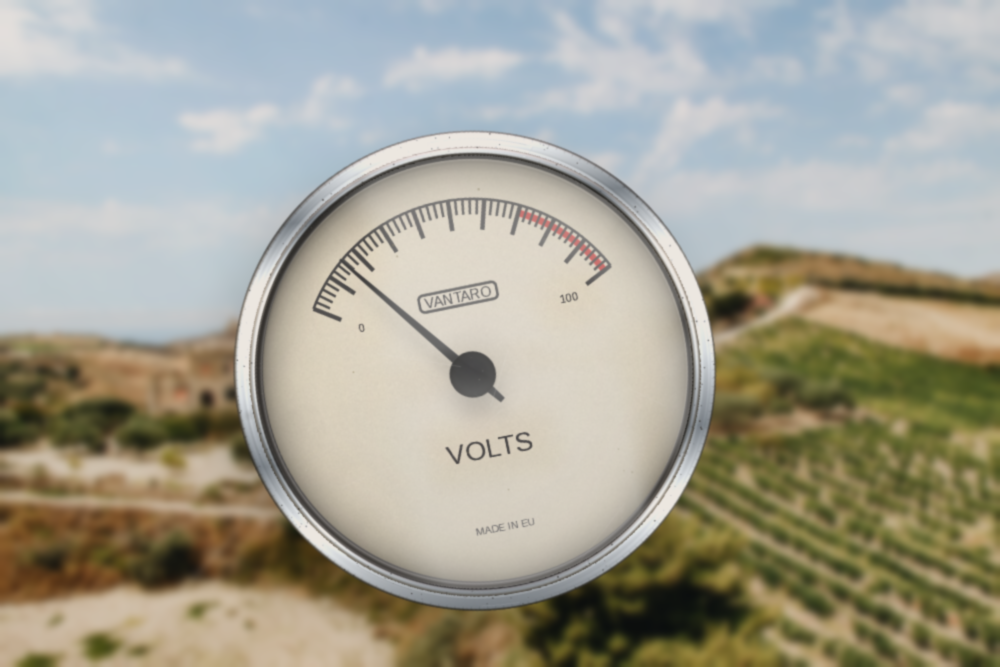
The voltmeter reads 16 V
